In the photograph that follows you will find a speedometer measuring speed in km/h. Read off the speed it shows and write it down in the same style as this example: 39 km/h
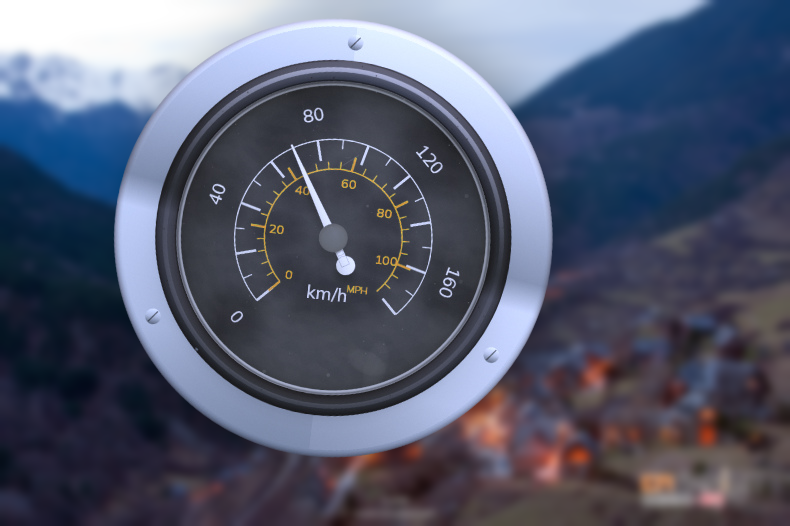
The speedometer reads 70 km/h
